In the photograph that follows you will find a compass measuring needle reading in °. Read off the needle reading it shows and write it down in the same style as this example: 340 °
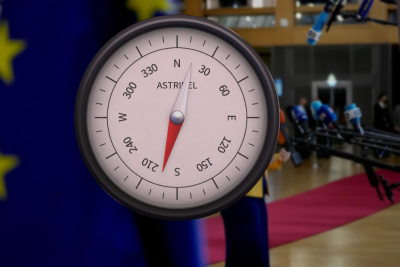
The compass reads 195 °
